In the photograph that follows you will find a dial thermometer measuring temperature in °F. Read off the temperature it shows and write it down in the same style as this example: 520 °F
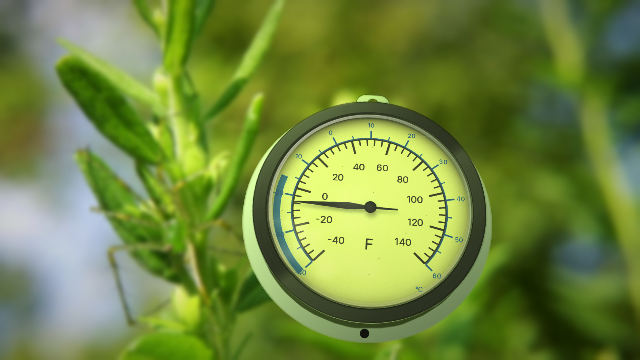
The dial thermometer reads -8 °F
